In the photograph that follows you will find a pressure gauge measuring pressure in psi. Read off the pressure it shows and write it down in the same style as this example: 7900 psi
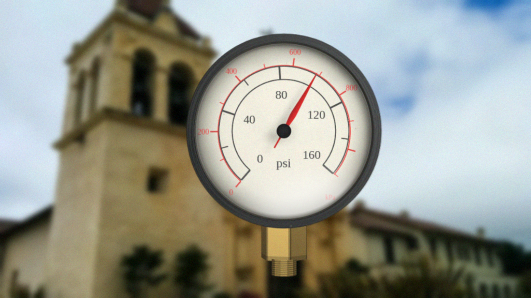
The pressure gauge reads 100 psi
